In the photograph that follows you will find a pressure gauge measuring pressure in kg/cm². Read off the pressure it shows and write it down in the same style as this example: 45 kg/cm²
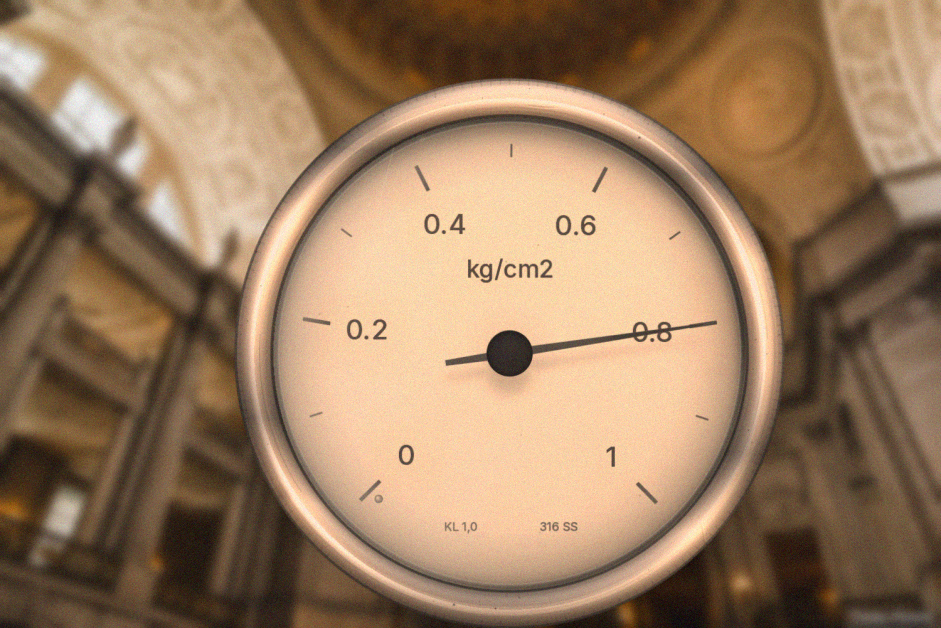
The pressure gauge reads 0.8 kg/cm²
